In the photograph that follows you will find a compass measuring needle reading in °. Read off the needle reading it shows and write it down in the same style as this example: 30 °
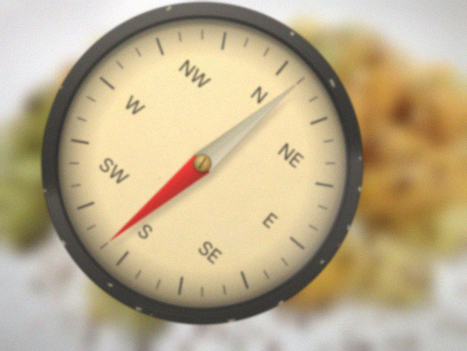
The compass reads 190 °
